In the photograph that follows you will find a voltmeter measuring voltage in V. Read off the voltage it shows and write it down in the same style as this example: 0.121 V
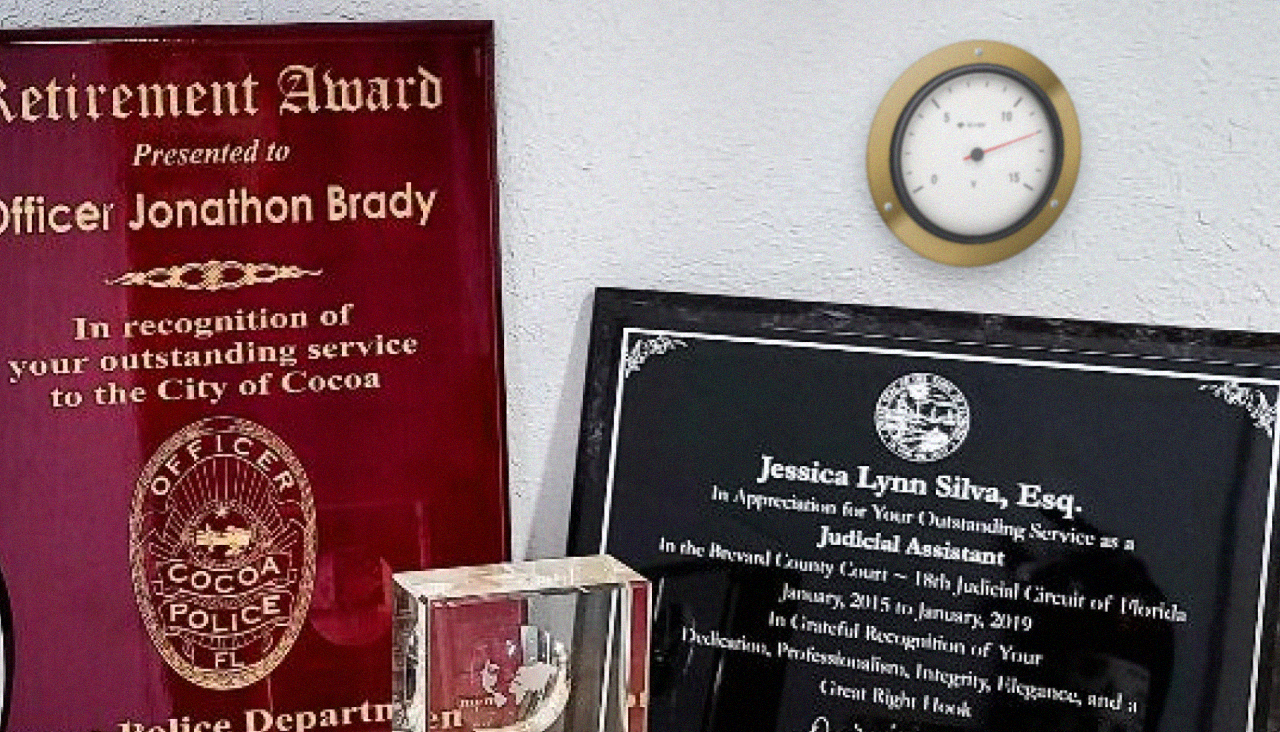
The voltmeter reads 12 V
